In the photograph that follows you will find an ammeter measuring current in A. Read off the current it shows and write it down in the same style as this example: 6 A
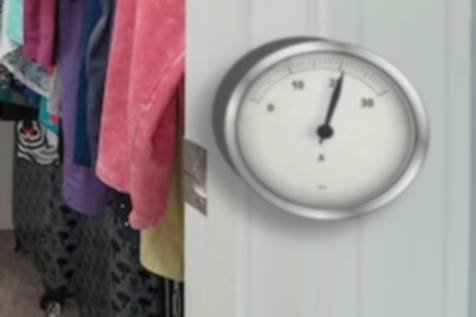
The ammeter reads 20 A
